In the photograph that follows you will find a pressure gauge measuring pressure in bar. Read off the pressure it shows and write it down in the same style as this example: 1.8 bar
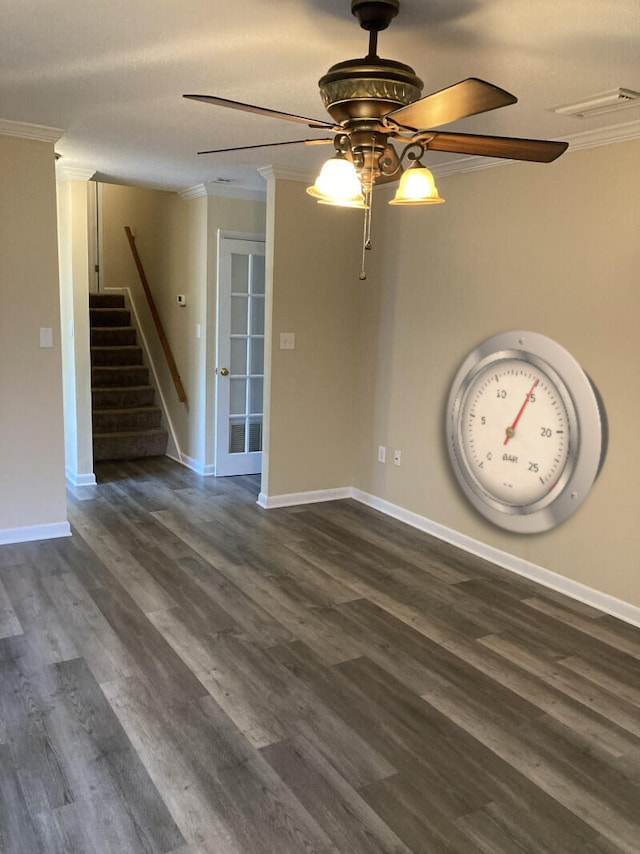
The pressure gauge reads 15 bar
